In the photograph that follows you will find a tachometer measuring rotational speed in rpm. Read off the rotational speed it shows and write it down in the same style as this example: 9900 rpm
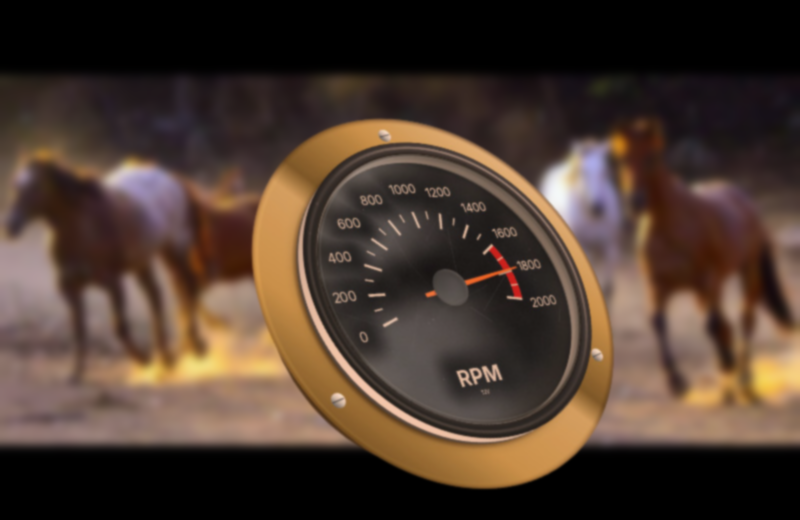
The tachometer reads 1800 rpm
